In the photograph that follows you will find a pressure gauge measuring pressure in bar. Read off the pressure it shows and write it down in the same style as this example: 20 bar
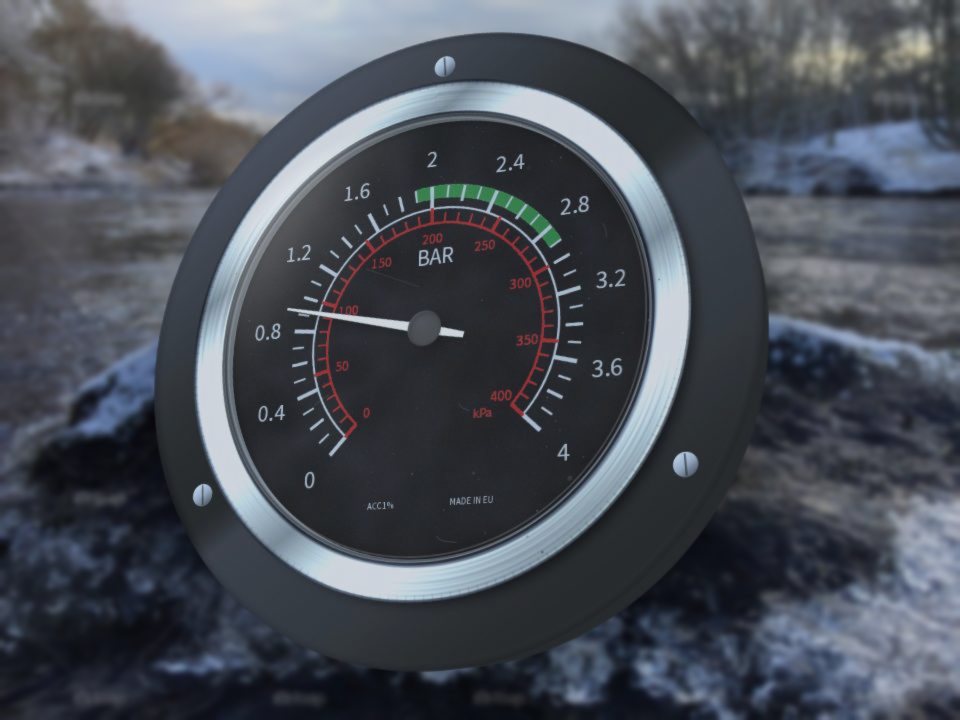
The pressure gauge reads 0.9 bar
